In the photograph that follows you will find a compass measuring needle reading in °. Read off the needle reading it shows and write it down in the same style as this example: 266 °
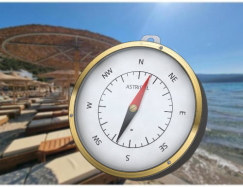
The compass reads 20 °
